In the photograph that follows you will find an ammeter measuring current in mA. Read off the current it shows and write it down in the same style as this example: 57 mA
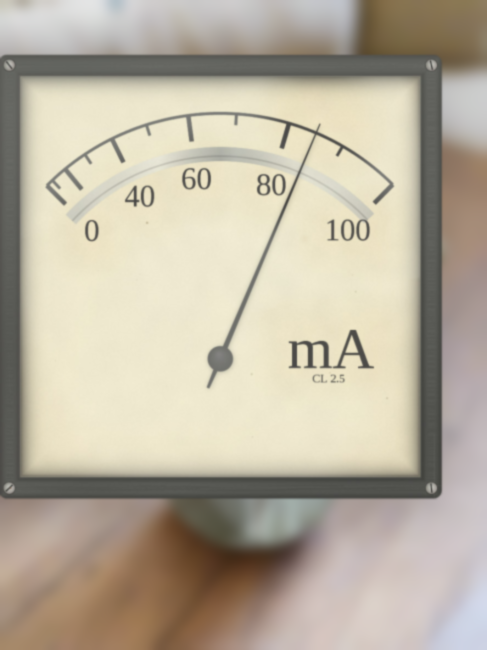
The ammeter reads 85 mA
